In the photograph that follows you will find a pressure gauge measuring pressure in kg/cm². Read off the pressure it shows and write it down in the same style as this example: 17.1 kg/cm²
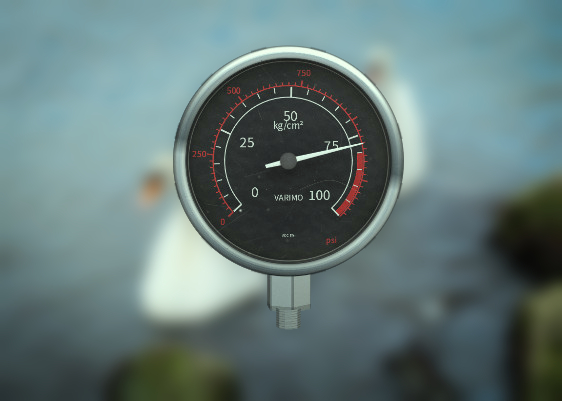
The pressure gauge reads 77.5 kg/cm²
